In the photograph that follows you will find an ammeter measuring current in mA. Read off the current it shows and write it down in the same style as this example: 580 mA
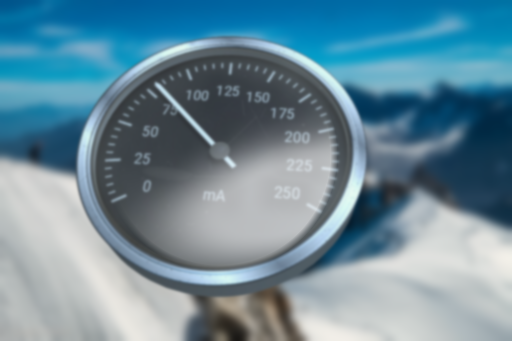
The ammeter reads 80 mA
